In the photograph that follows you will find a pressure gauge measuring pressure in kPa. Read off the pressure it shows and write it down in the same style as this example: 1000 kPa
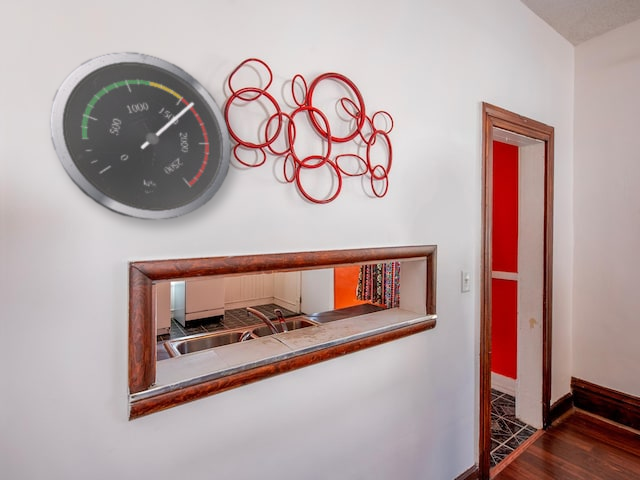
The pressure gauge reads 1600 kPa
